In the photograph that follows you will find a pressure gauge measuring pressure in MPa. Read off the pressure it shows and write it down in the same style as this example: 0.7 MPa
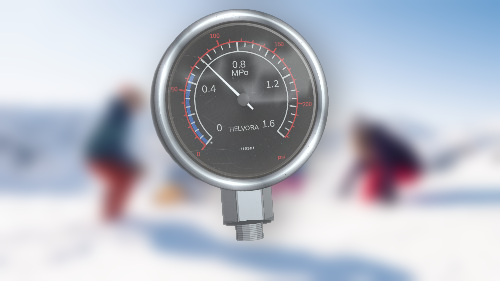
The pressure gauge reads 0.55 MPa
